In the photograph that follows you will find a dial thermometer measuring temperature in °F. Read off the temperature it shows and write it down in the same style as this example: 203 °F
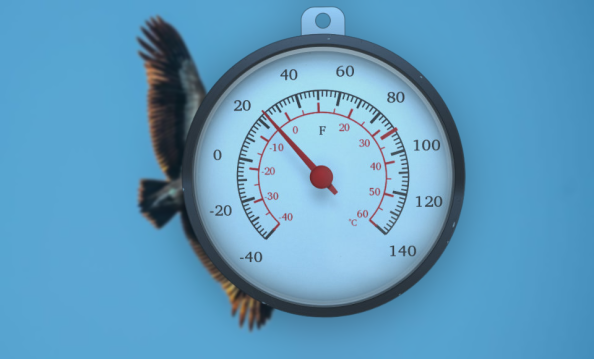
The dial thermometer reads 24 °F
